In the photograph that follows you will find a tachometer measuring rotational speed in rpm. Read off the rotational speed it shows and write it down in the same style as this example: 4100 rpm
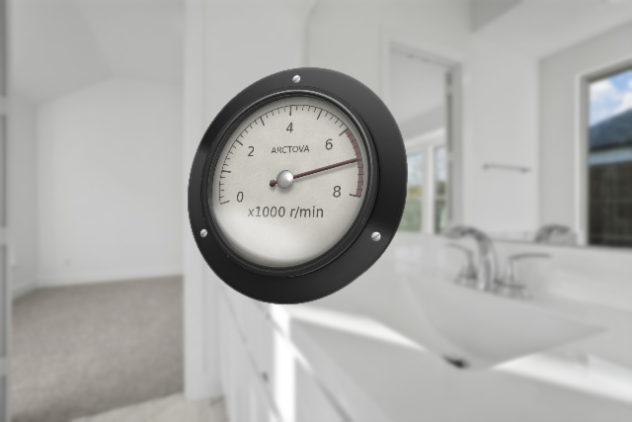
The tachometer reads 7000 rpm
